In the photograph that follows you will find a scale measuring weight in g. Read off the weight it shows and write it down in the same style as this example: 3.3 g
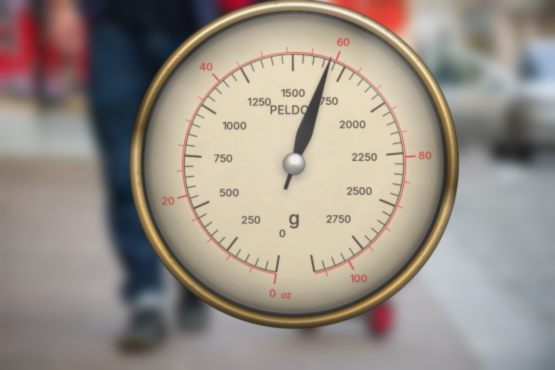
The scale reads 1675 g
